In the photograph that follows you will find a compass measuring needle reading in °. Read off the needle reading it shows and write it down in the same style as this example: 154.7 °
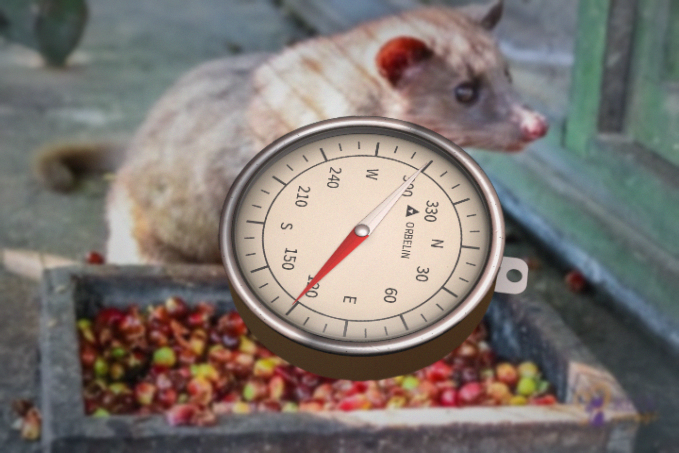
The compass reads 120 °
